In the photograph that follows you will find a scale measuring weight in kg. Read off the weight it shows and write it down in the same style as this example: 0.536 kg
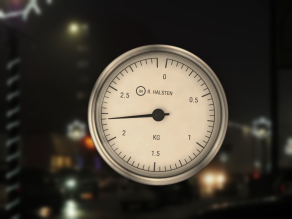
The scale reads 2.2 kg
